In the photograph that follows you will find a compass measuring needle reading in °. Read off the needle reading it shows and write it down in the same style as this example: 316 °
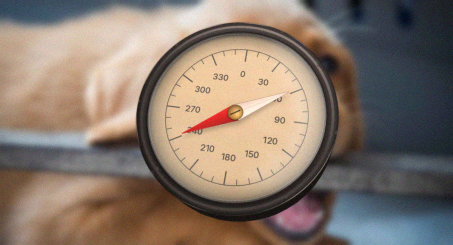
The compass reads 240 °
